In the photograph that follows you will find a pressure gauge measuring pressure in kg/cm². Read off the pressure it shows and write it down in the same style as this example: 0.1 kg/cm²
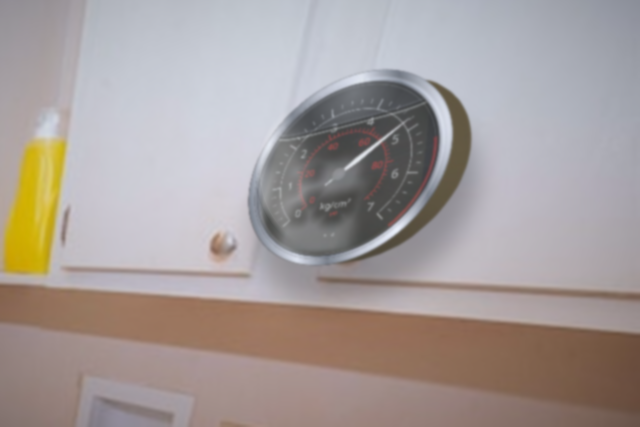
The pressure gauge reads 4.8 kg/cm²
